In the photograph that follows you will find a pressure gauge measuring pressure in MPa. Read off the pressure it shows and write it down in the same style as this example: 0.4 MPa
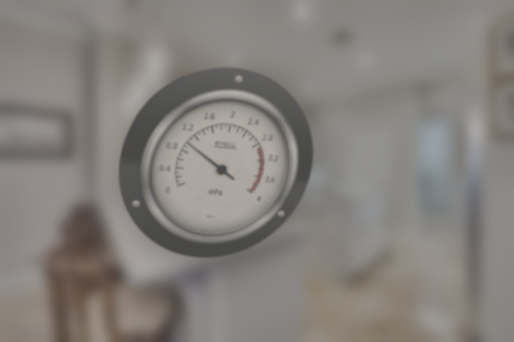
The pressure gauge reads 1 MPa
